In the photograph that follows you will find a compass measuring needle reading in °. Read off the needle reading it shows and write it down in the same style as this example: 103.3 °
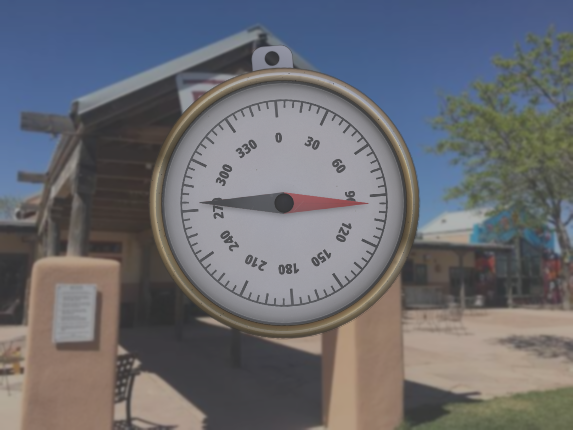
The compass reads 95 °
